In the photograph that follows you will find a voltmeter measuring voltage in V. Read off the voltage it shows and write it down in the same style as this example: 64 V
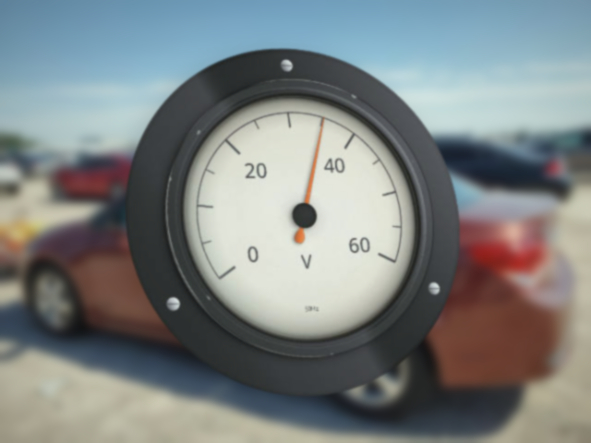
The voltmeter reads 35 V
